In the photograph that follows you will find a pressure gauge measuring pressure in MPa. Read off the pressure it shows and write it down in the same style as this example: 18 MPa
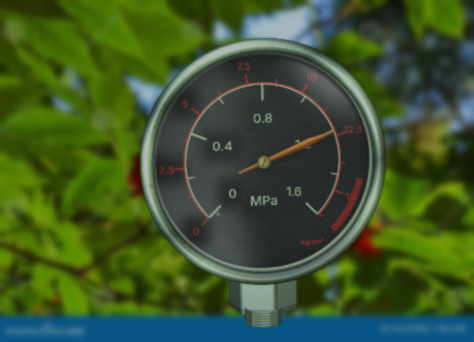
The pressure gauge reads 1.2 MPa
